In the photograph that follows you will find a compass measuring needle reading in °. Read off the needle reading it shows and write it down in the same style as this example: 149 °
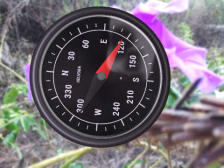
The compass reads 115 °
